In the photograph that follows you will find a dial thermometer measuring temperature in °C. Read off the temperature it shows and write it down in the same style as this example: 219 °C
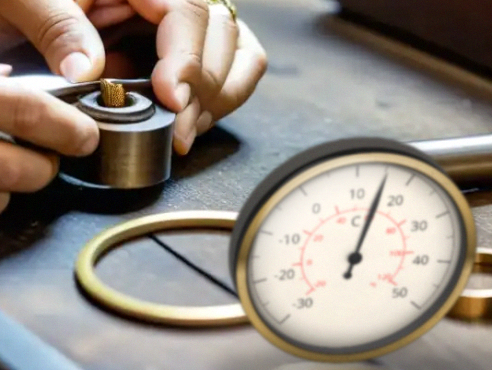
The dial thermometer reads 15 °C
